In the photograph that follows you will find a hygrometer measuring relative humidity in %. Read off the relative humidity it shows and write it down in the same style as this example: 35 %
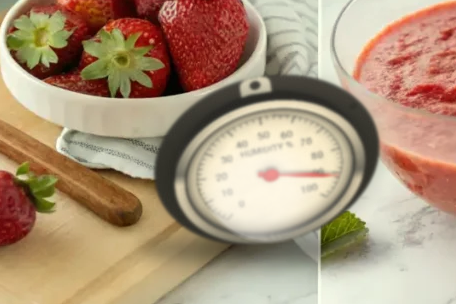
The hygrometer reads 90 %
